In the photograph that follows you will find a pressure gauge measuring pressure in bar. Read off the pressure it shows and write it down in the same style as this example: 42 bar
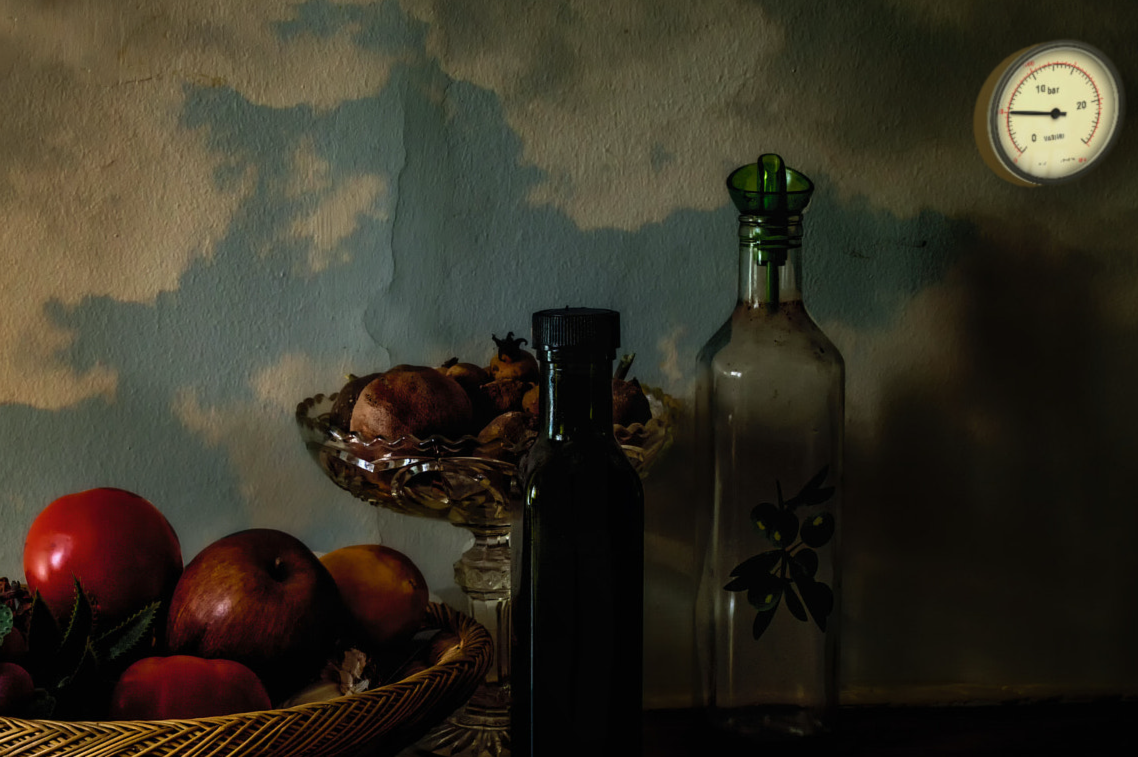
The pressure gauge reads 5 bar
